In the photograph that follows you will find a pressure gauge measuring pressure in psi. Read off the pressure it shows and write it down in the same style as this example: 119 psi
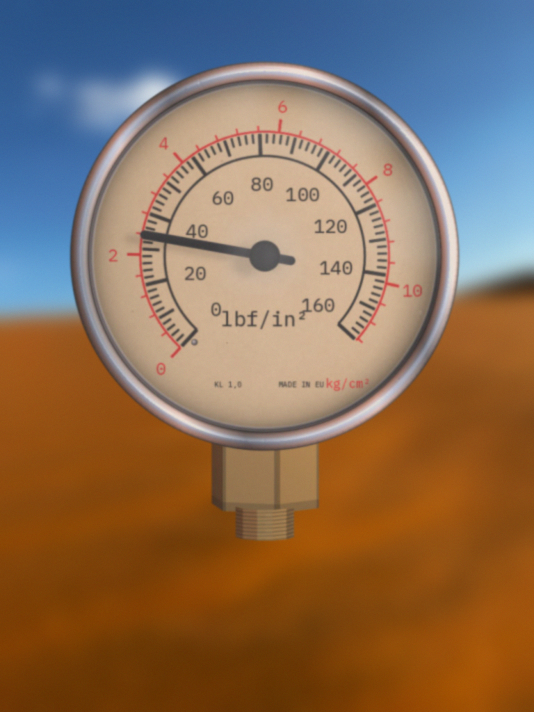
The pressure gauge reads 34 psi
